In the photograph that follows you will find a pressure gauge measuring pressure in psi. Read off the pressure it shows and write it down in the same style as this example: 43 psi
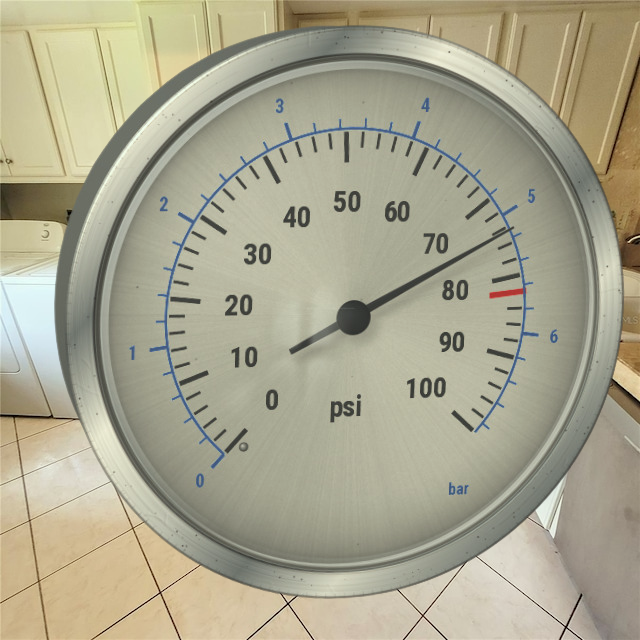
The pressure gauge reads 74 psi
